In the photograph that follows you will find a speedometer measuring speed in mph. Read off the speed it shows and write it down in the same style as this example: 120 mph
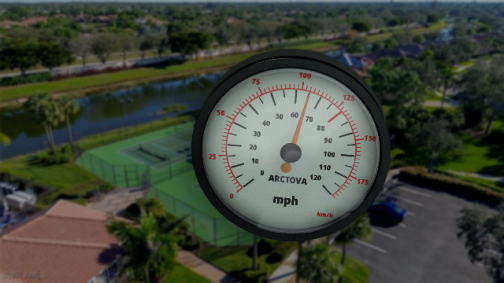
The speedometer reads 65 mph
